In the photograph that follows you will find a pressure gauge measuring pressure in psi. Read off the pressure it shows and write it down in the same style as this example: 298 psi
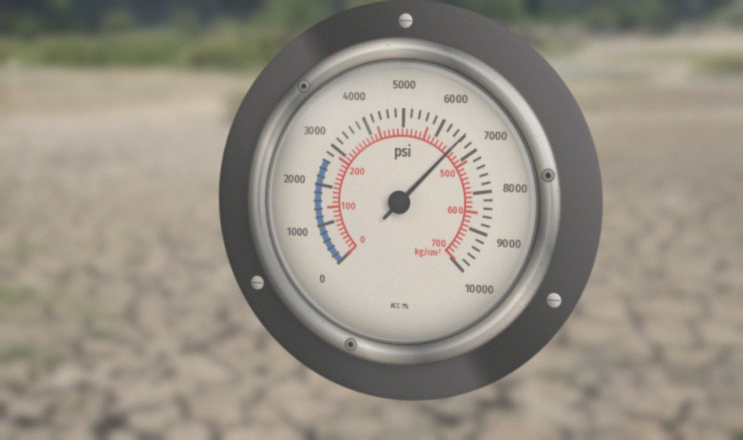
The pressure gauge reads 6600 psi
